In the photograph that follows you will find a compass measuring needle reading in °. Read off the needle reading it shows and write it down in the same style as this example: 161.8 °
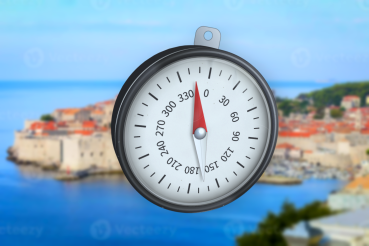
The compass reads 345 °
